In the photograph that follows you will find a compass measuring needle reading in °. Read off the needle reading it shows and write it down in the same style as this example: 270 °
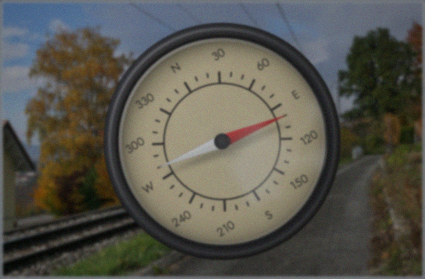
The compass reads 100 °
